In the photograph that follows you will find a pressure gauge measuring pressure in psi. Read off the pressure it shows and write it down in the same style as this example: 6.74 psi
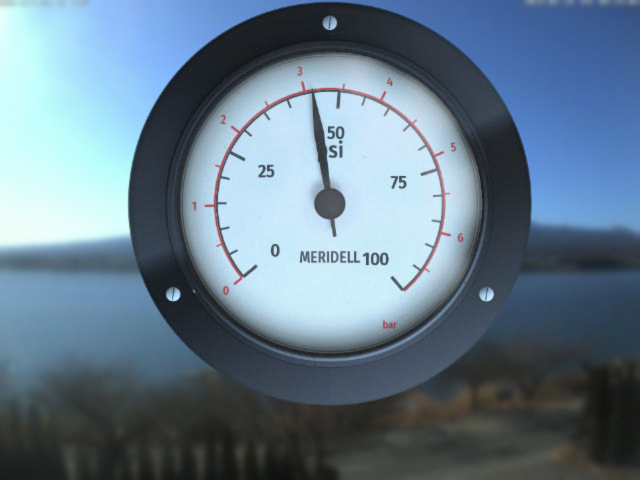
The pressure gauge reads 45 psi
